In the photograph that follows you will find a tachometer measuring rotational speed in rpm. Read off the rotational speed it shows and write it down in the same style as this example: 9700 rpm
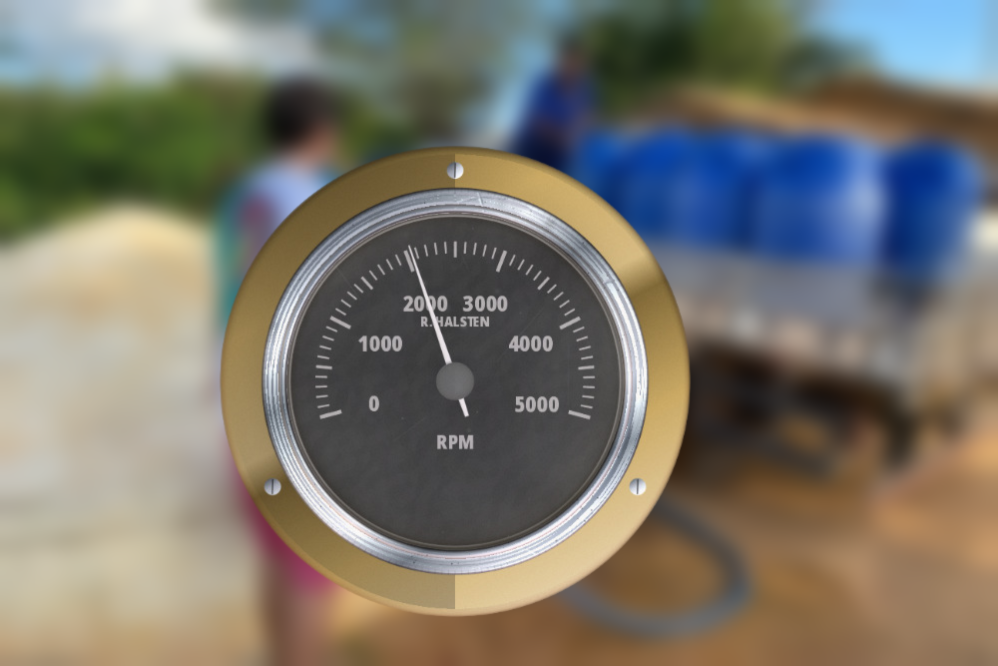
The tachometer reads 2050 rpm
